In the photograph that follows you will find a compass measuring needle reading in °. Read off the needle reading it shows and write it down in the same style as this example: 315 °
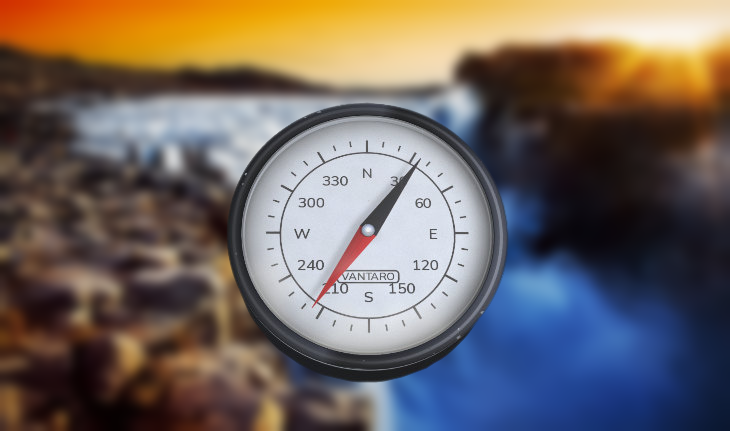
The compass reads 215 °
